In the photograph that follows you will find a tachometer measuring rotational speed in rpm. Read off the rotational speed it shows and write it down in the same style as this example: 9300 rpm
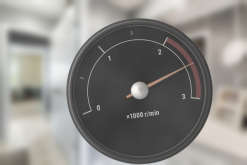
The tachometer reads 2500 rpm
